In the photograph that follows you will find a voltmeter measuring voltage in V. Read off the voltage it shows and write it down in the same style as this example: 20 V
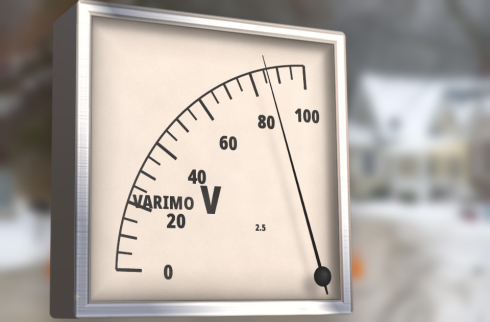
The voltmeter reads 85 V
